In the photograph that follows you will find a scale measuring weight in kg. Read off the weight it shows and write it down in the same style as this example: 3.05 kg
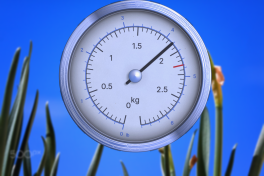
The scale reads 1.9 kg
